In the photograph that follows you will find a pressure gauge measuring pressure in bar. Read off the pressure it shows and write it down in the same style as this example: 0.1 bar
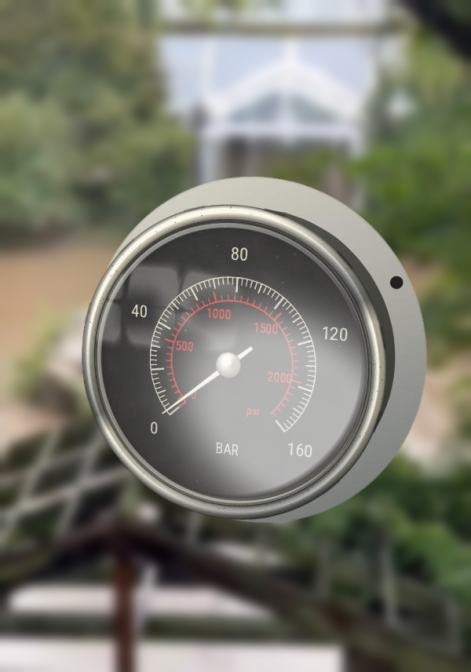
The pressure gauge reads 2 bar
